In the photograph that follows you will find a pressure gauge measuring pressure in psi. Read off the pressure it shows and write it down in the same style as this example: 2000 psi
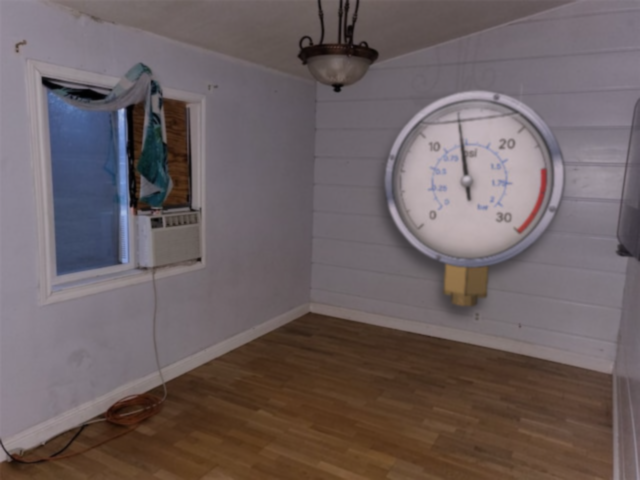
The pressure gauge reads 14 psi
